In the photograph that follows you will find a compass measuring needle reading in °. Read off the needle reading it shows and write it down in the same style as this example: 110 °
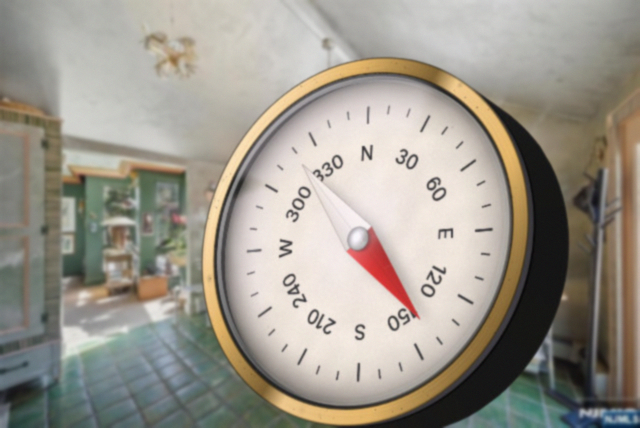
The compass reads 140 °
